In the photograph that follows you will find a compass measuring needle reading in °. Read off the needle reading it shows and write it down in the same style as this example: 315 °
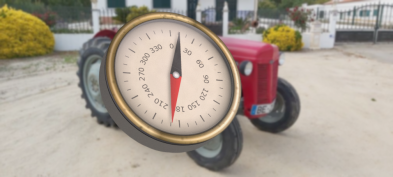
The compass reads 190 °
